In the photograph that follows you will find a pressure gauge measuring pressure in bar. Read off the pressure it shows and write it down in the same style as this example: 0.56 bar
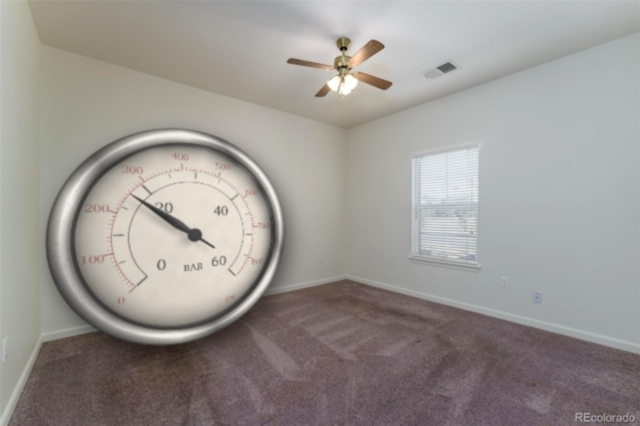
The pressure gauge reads 17.5 bar
